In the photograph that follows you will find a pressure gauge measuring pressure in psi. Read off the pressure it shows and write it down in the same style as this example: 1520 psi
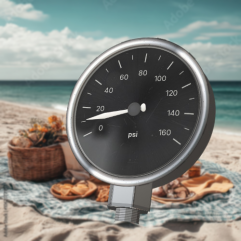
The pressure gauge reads 10 psi
